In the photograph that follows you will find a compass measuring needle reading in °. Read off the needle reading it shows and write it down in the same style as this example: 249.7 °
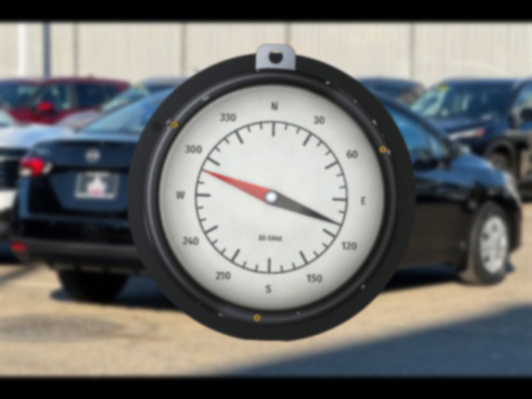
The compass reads 290 °
